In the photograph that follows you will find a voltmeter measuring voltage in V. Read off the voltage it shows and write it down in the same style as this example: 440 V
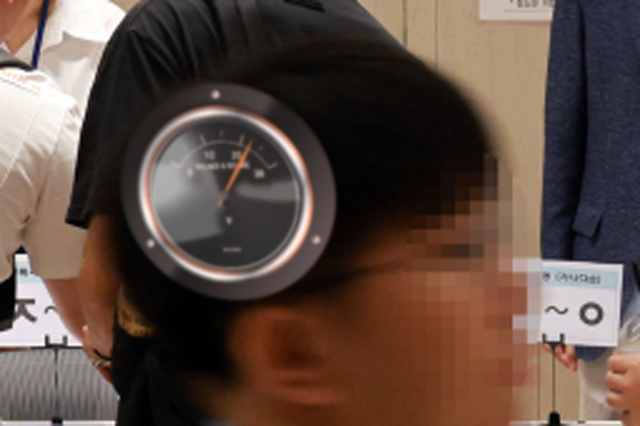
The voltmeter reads 22.5 V
